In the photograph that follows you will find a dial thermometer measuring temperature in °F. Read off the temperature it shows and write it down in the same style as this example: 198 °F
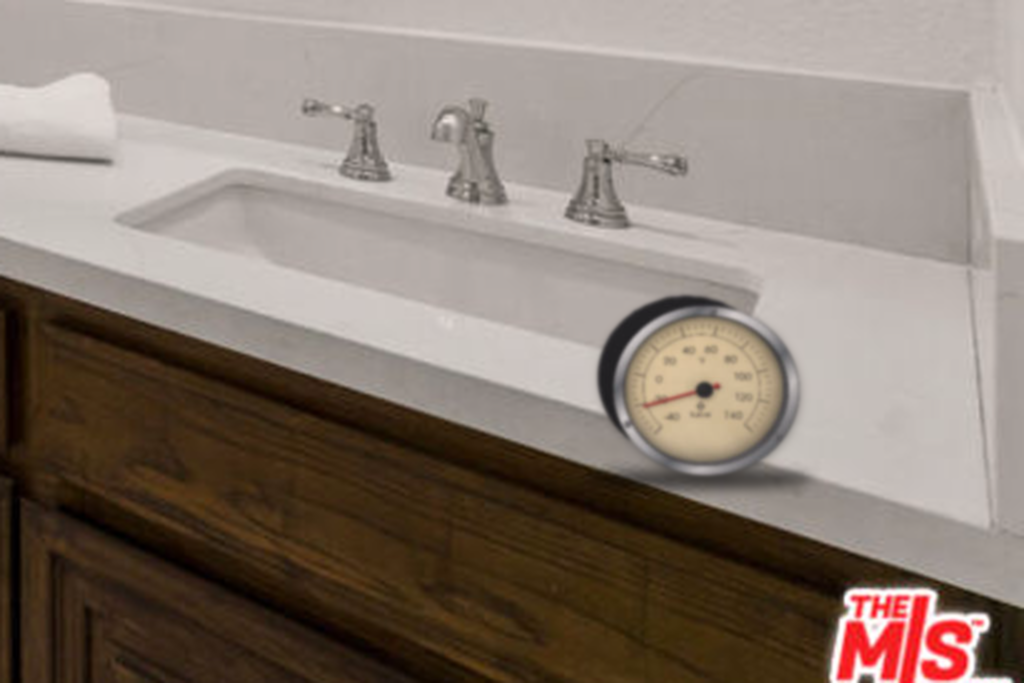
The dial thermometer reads -20 °F
